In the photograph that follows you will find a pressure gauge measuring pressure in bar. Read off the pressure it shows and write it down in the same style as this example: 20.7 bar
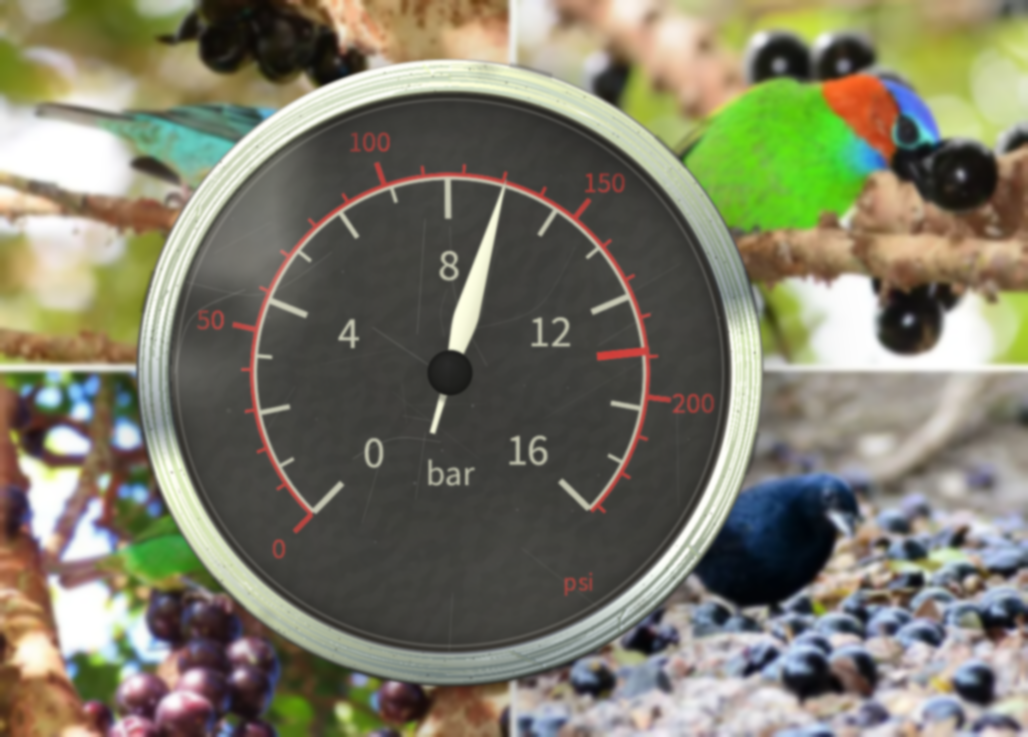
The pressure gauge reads 9 bar
